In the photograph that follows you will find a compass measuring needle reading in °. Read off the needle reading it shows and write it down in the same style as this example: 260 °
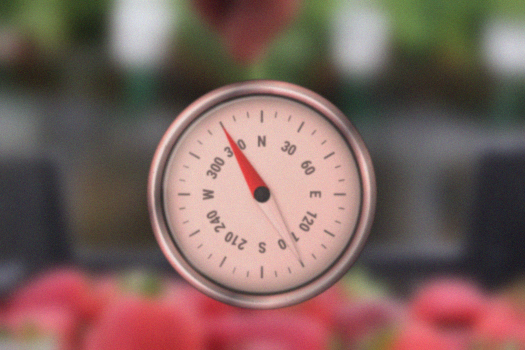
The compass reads 330 °
